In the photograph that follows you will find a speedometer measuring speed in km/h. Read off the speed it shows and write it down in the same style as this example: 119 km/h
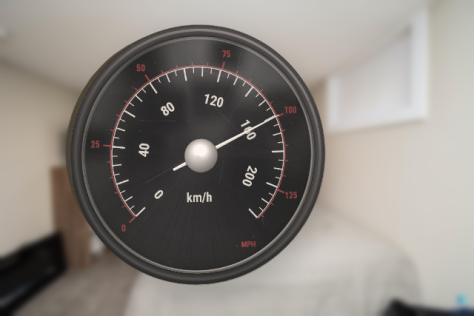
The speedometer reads 160 km/h
